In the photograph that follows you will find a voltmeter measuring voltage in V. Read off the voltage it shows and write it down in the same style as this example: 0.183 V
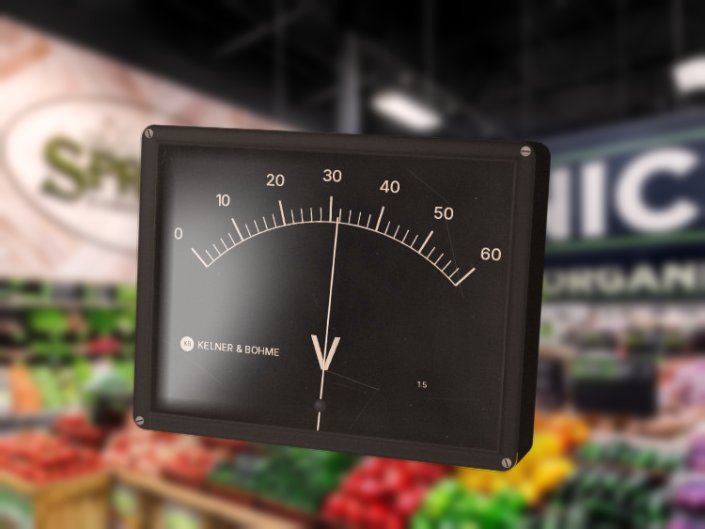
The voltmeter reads 32 V
